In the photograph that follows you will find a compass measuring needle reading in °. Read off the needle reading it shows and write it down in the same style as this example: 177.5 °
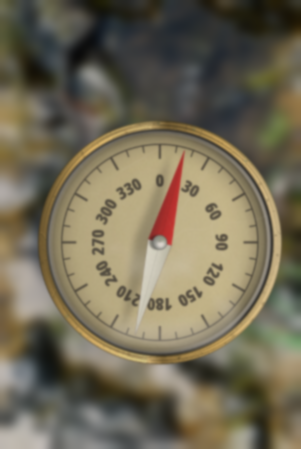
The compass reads 15 °
